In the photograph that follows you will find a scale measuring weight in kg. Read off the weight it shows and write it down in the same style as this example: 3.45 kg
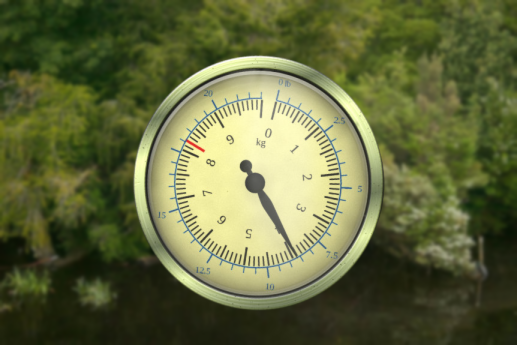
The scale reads 3.9 kg
